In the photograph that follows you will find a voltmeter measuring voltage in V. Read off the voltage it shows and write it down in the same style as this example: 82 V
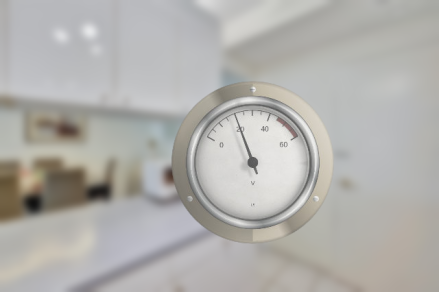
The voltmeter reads 20 V
